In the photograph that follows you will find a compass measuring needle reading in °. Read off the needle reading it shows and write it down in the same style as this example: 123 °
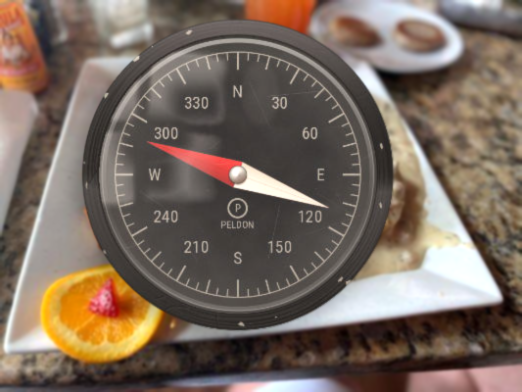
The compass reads 290 °
